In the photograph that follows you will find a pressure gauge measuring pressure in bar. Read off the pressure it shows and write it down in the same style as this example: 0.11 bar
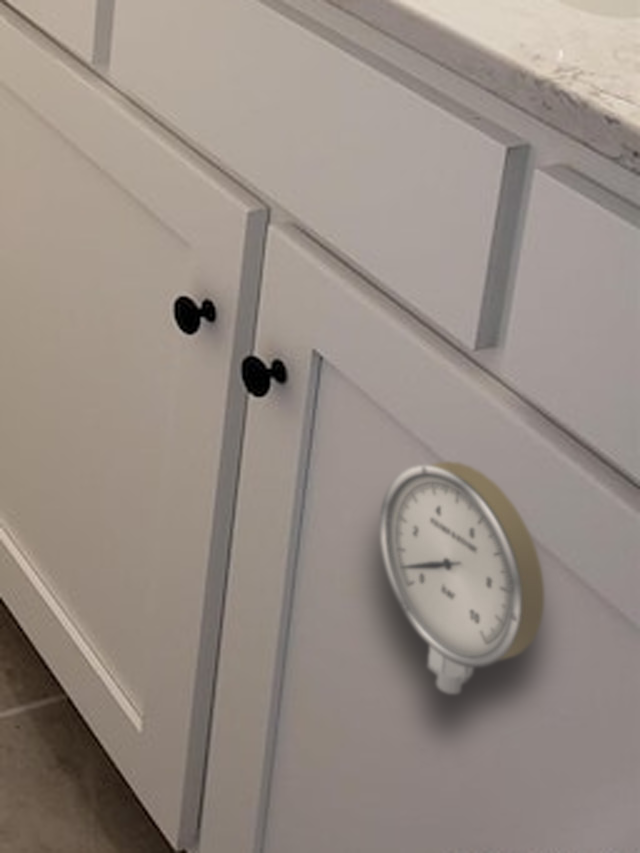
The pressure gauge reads 0.5 bar
